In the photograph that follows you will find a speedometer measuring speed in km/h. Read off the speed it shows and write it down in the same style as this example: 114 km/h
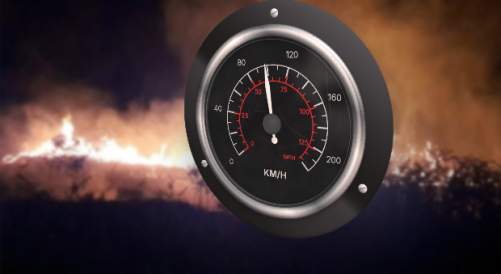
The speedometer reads 100 km/h
